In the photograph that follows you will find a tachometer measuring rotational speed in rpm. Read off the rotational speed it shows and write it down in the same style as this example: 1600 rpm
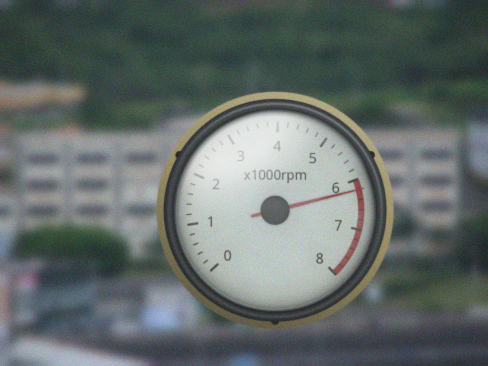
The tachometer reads 6200 rpm
